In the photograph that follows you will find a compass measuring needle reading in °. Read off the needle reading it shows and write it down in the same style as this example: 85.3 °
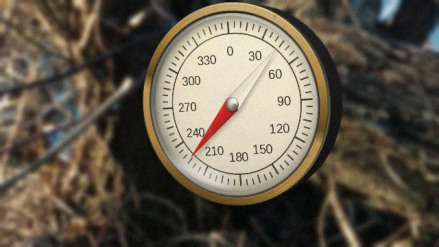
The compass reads 225 °
